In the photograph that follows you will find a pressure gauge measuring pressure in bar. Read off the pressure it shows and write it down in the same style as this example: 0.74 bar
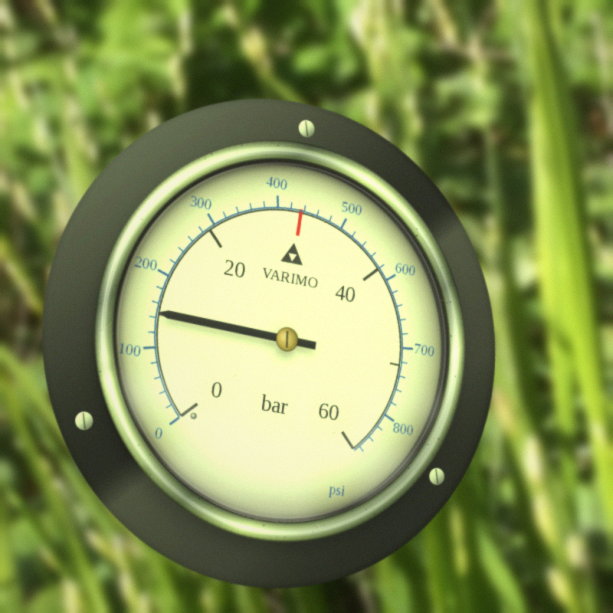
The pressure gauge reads 10 bar
